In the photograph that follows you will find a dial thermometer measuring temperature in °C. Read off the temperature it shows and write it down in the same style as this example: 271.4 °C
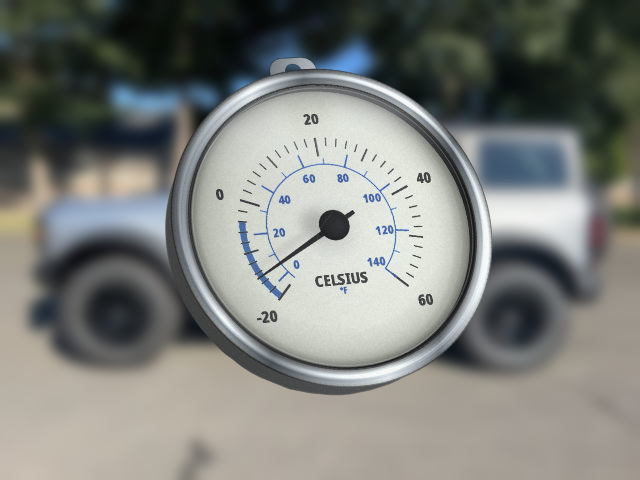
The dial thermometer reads -15 °C
